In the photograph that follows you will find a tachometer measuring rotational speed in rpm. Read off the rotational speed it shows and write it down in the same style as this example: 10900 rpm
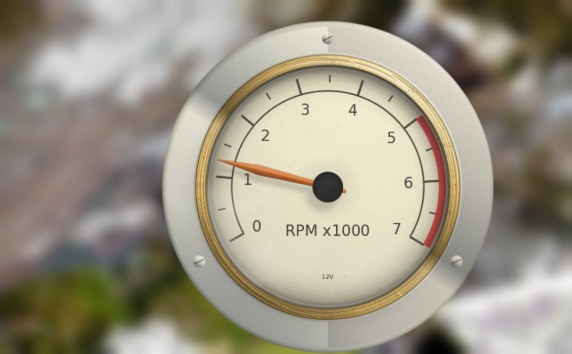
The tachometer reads 1250 rpm
